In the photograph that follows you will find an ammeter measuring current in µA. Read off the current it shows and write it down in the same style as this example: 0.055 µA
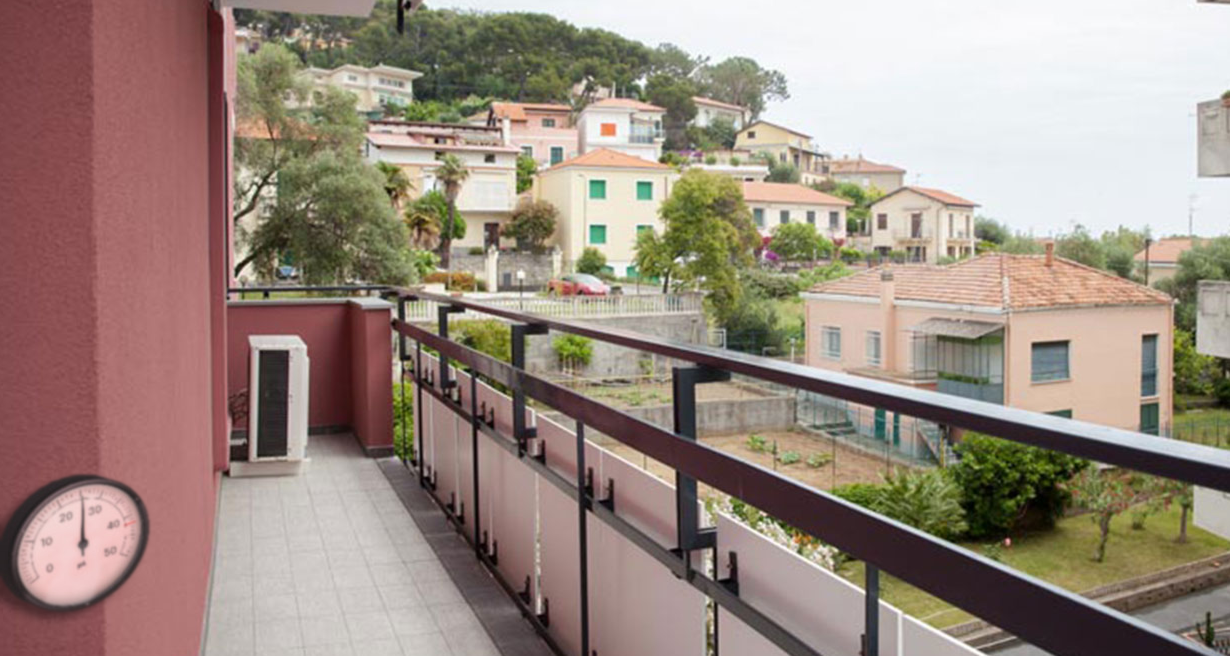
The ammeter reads 25 µA
